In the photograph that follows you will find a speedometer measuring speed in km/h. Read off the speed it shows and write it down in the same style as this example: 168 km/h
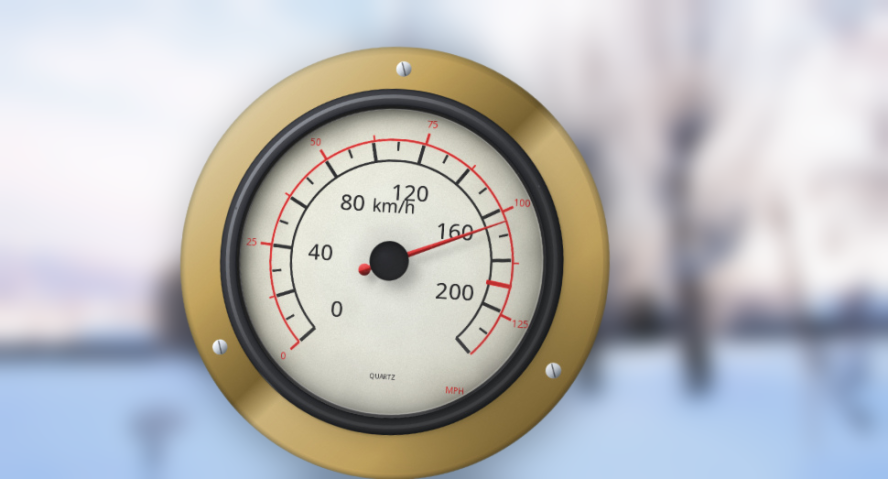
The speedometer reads 165 km/h
